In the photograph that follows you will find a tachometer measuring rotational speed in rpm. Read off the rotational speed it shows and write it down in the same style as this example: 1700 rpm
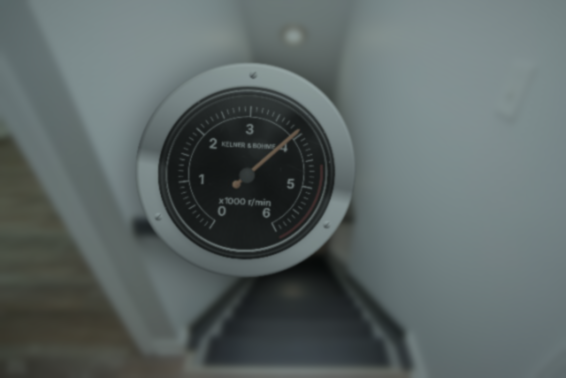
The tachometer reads 3900 rpm
